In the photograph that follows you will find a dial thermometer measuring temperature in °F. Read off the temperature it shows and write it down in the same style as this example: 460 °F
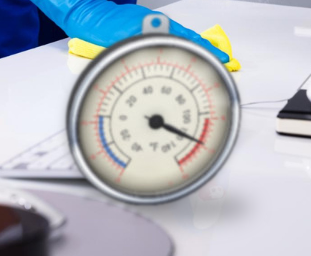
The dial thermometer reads 120 °F
